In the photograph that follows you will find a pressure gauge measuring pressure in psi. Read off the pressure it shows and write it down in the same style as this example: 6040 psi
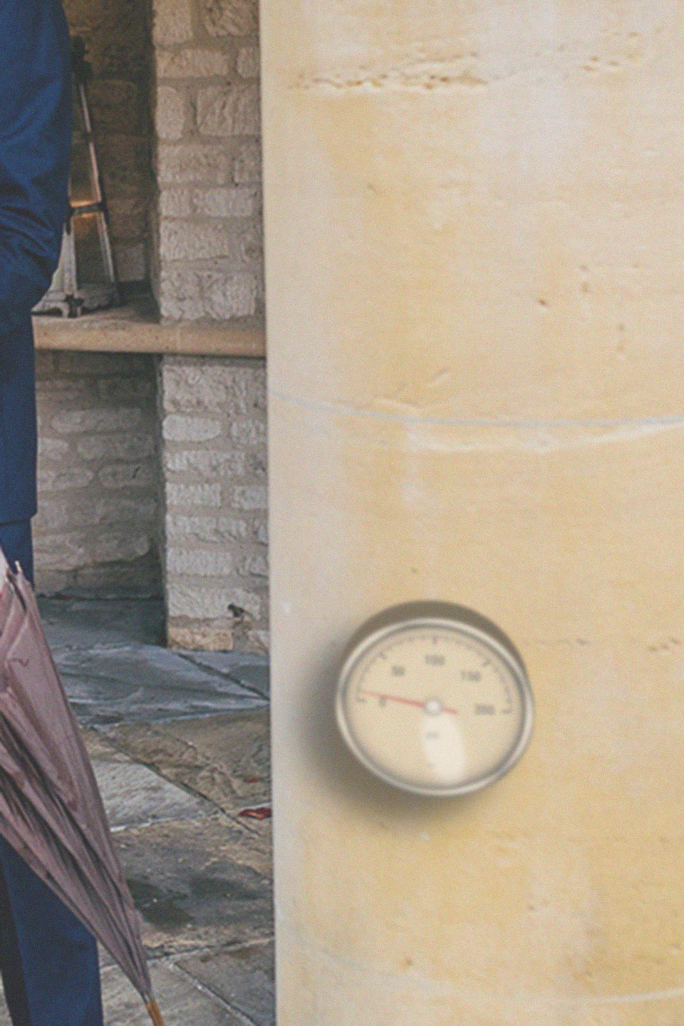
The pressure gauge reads 10 psi
